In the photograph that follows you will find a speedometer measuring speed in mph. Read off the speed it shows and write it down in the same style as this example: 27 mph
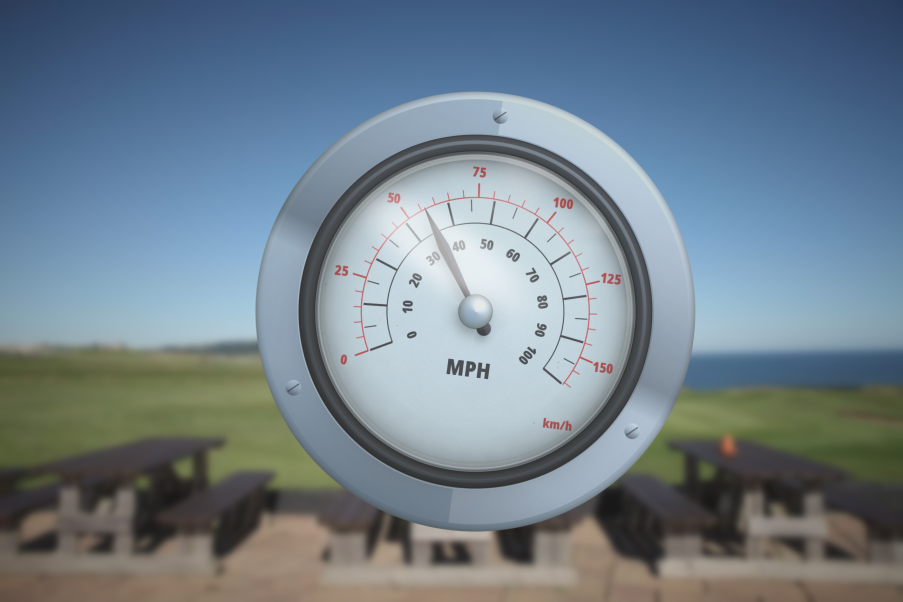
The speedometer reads 35 mph
